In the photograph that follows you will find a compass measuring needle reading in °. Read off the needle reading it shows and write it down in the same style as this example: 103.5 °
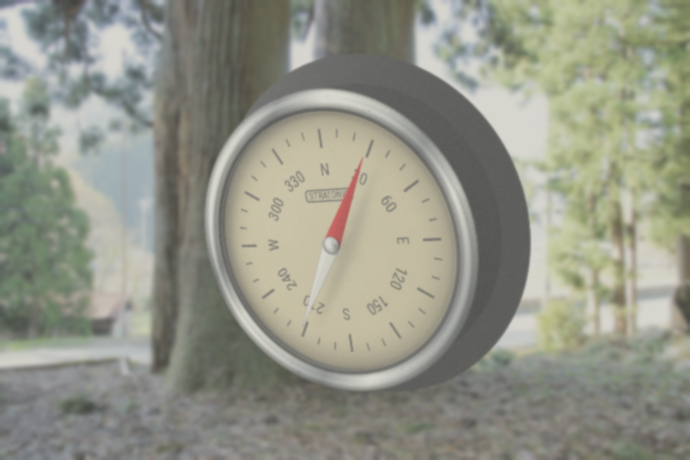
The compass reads 30 °
